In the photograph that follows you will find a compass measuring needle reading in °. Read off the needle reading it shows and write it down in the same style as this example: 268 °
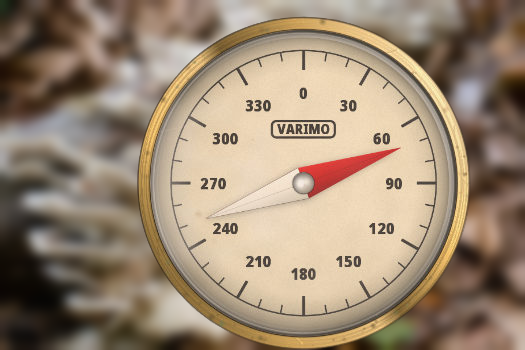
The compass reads 70 °
